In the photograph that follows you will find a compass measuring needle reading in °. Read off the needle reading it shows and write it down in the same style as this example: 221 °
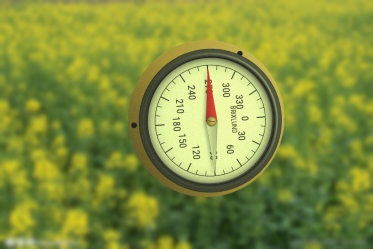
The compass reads 270 °
